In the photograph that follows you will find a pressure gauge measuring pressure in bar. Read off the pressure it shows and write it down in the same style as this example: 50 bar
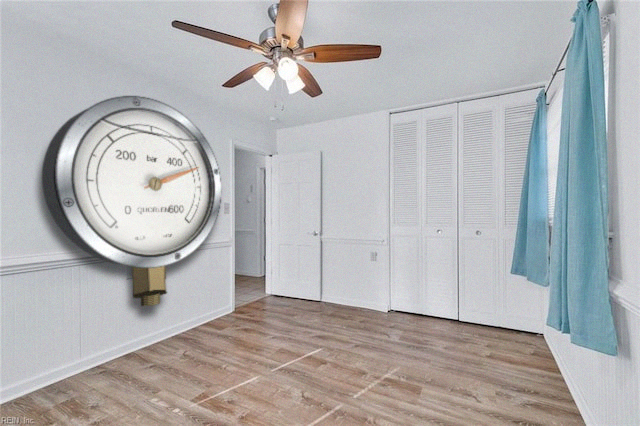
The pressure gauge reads 450 bar
